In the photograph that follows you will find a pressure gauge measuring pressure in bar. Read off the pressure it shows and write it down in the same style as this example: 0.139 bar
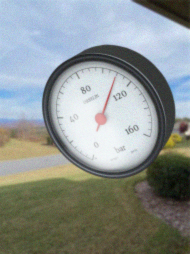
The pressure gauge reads 110 bar
